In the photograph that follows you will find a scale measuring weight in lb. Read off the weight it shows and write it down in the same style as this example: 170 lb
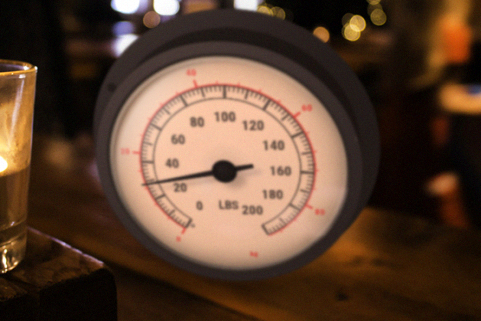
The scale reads 30 lb
